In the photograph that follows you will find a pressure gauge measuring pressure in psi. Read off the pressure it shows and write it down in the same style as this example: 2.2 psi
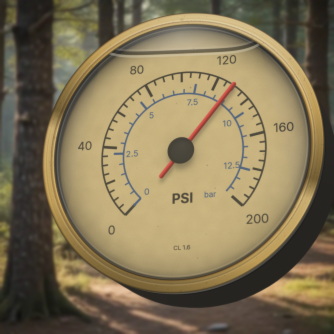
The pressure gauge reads 130 psi
